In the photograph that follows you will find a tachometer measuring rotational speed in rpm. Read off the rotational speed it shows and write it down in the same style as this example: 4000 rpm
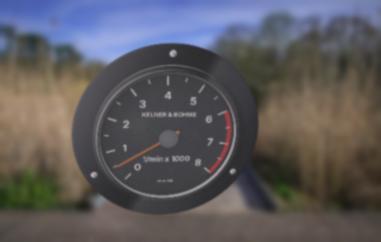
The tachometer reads 500 rpm
